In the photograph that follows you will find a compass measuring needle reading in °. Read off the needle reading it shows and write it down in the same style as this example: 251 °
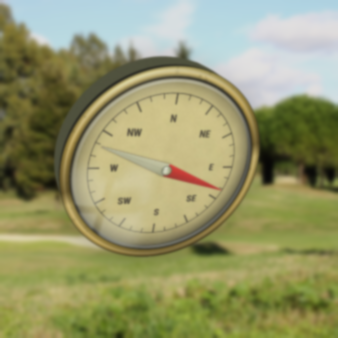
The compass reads 110 °
